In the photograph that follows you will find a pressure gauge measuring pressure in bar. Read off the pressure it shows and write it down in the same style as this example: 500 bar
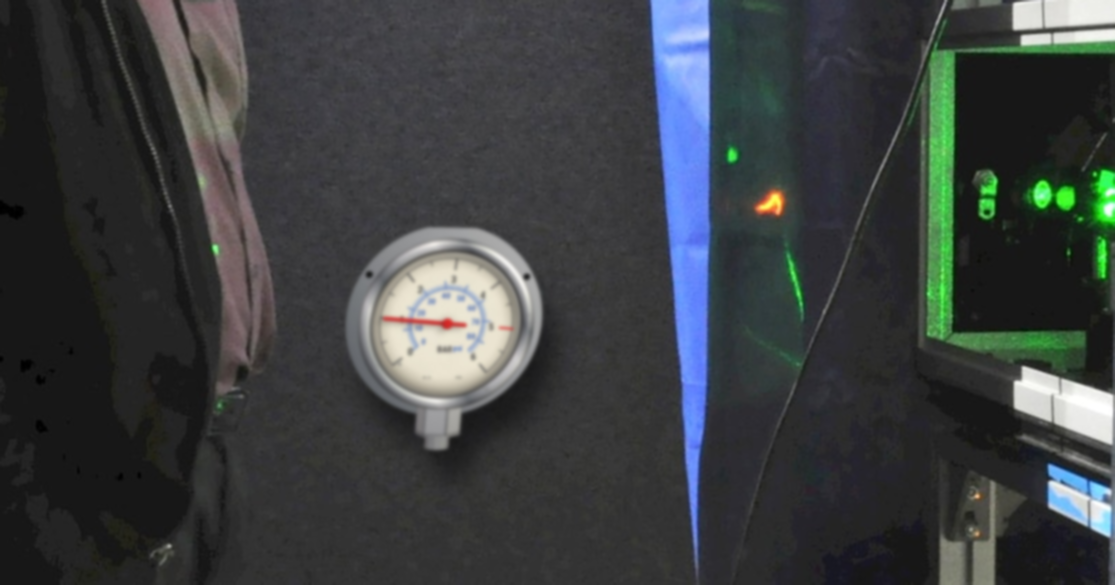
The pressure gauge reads 1 bar
